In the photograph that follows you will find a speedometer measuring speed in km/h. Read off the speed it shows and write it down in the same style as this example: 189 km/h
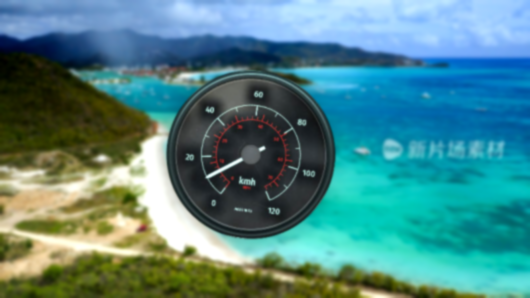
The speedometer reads 10 km/h
